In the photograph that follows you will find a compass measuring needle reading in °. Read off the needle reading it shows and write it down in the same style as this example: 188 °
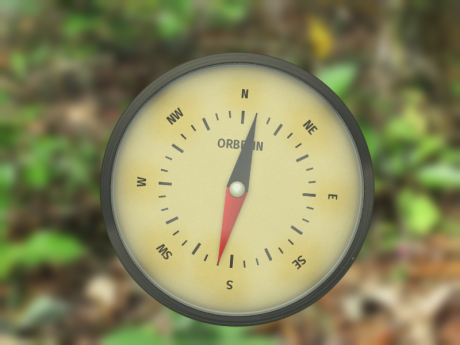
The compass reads 190 °
